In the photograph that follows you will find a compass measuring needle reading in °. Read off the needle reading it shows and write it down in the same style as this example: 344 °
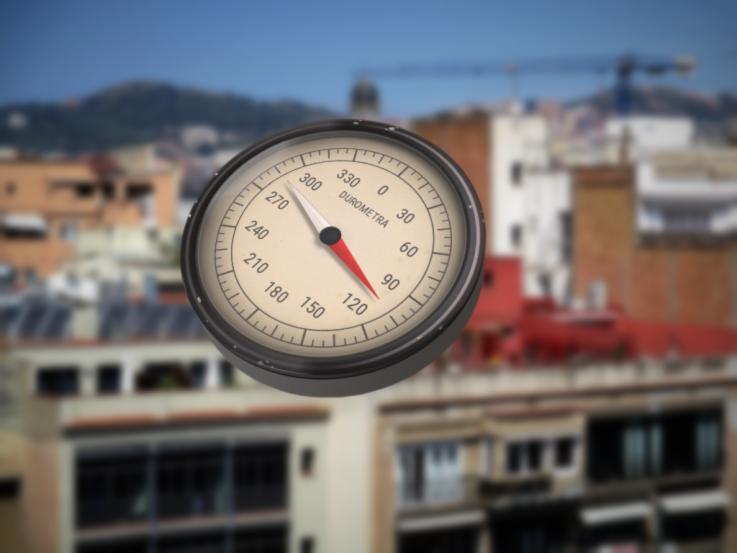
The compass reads 105 °
